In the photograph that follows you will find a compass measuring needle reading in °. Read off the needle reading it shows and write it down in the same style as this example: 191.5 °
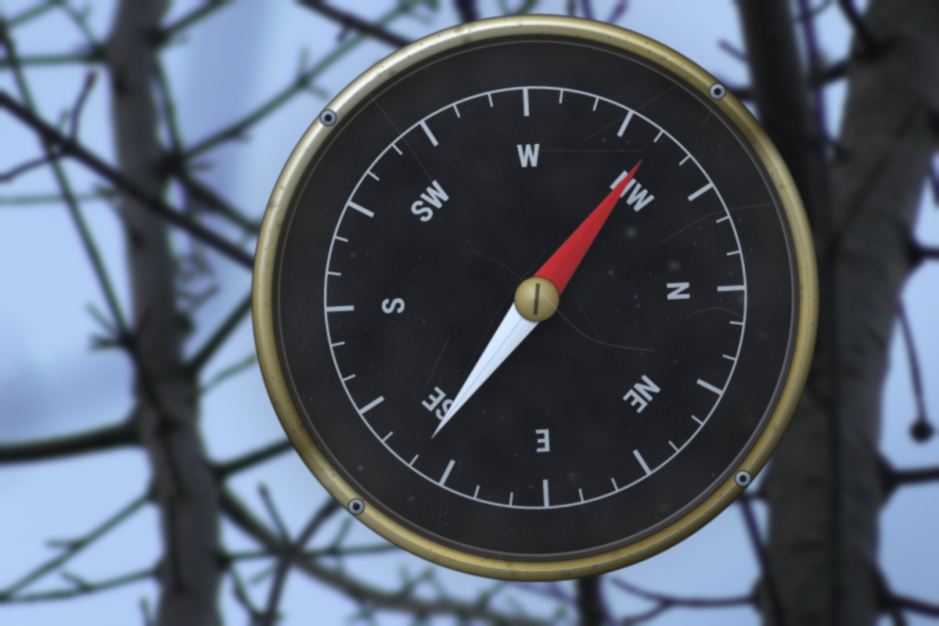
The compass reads 310 °
